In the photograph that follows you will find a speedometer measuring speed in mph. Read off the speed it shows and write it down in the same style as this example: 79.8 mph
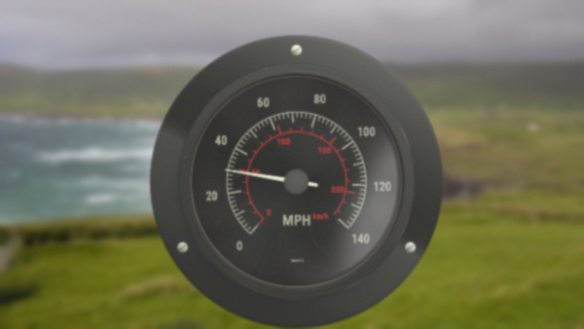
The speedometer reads 30 mph
